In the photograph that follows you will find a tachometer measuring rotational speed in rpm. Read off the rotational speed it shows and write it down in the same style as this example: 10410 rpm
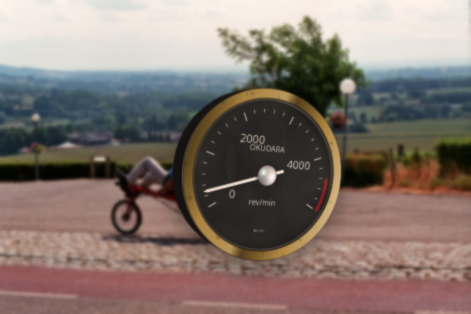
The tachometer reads 300 rpm
